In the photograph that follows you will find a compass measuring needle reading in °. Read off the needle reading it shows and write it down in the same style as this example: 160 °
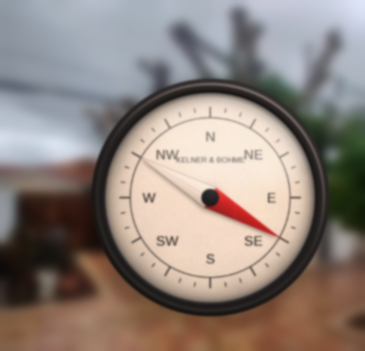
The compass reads 120 °
